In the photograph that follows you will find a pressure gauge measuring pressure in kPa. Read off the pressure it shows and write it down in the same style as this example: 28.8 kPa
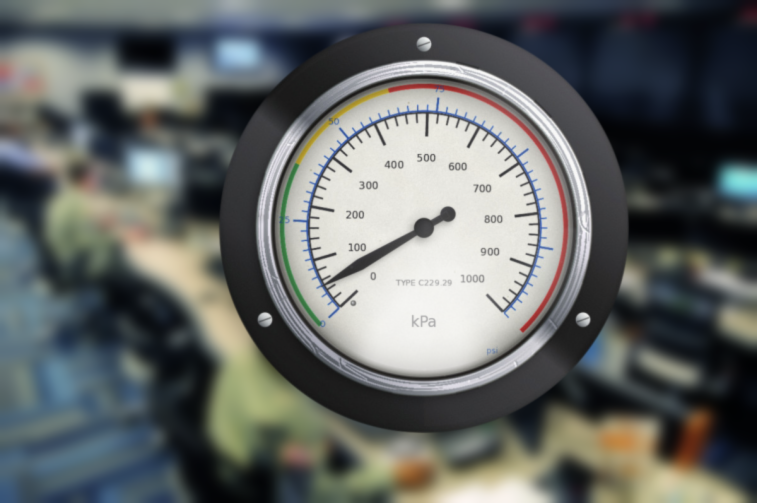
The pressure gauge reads 50 kPa
